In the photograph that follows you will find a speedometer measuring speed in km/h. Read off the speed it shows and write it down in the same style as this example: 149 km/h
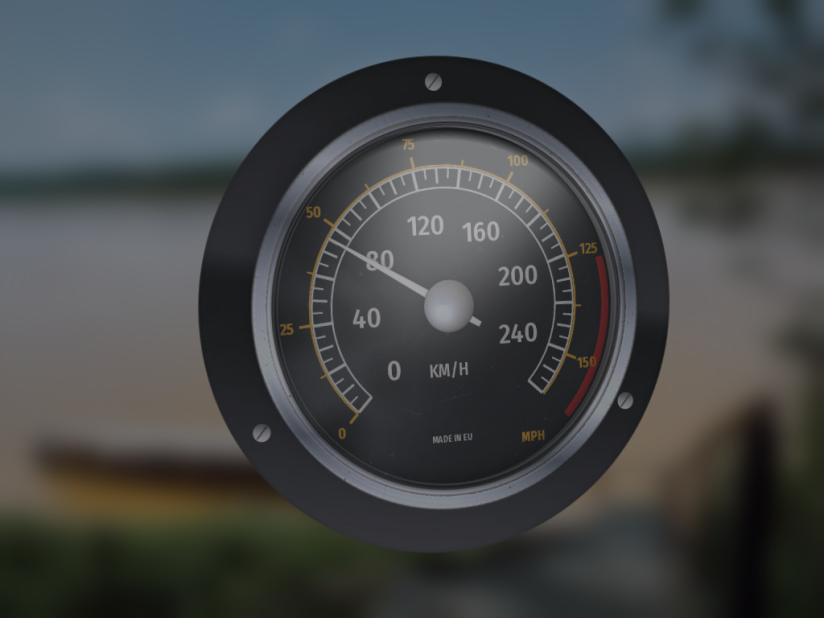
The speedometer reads 75 km/h
